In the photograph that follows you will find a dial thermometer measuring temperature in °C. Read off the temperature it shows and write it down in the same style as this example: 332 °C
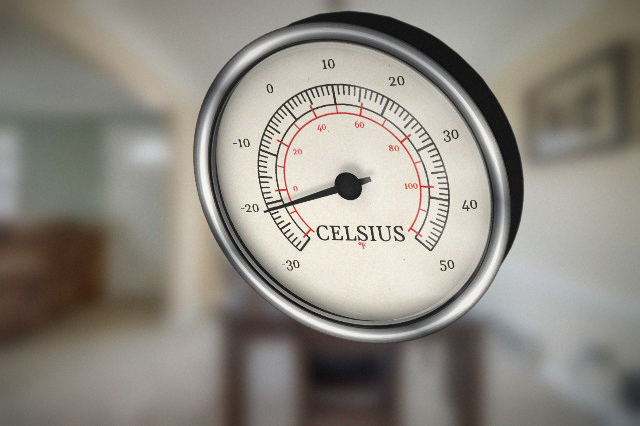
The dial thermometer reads -21 °C
